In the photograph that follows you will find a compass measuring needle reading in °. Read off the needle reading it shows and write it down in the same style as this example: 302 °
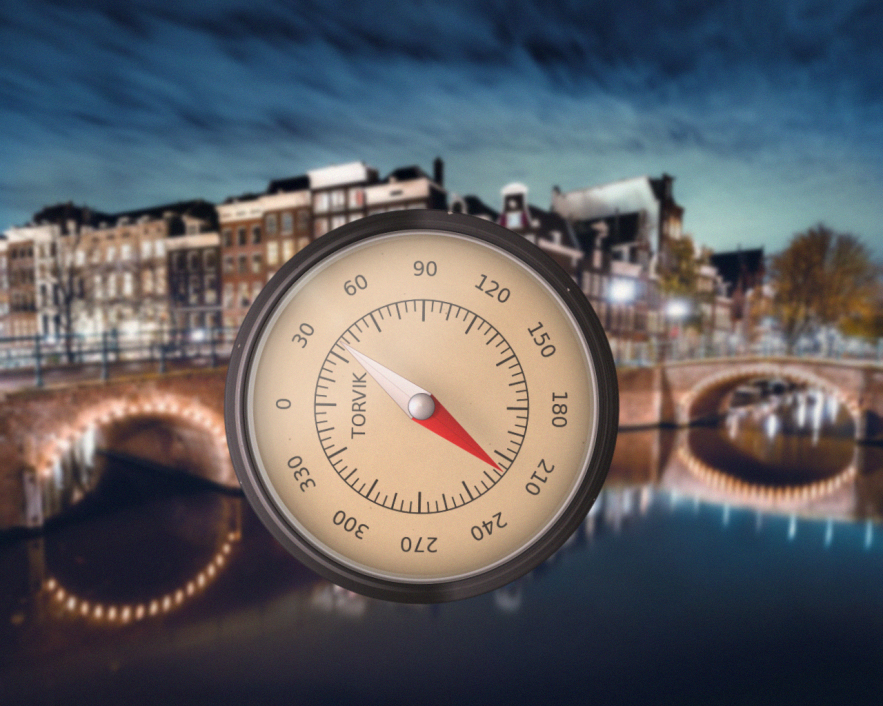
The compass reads 217.5 °
